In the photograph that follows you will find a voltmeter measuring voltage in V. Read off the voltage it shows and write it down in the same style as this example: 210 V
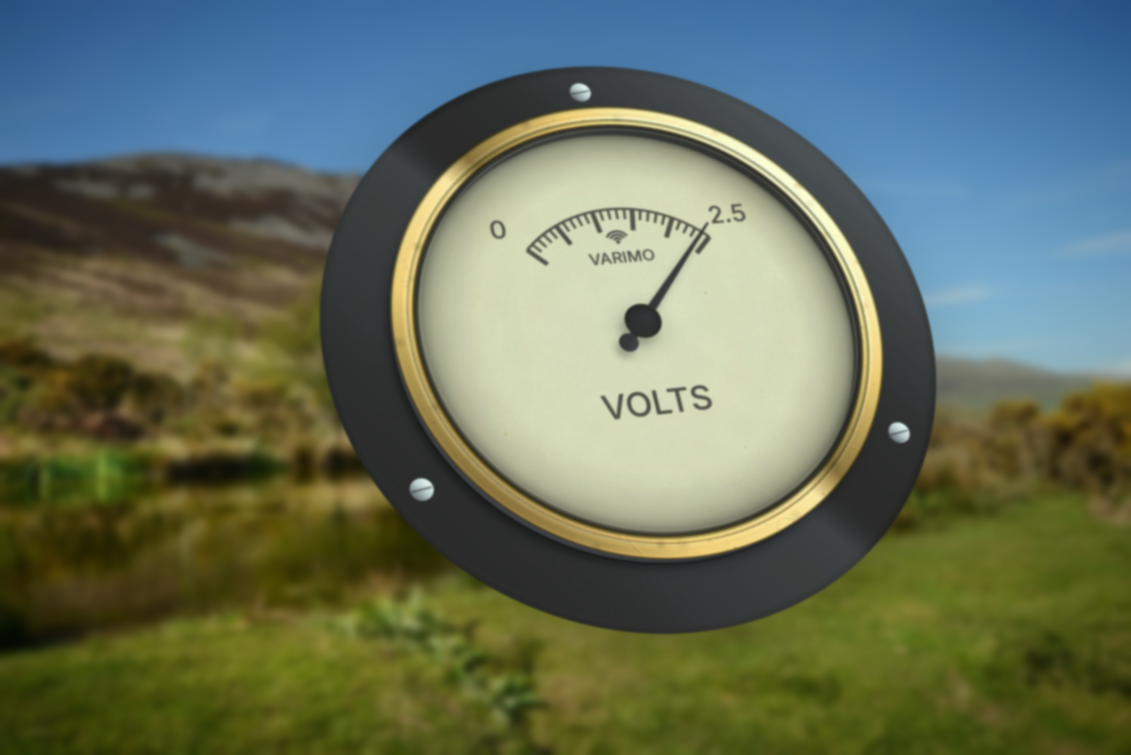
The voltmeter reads 2.4 V
